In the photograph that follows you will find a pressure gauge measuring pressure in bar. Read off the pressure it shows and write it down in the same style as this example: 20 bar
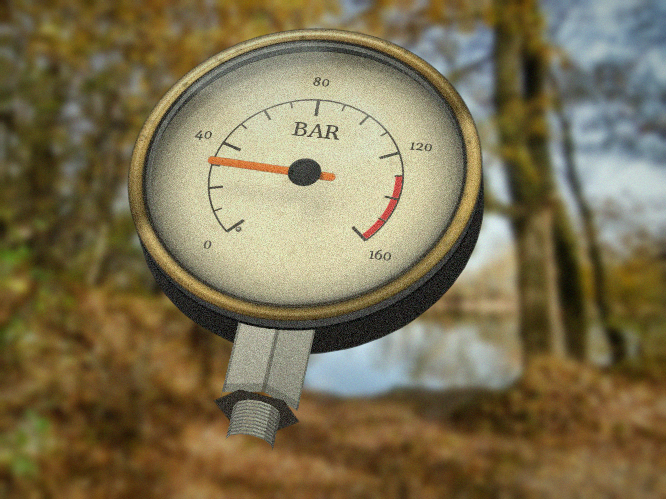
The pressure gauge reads 30 bar
